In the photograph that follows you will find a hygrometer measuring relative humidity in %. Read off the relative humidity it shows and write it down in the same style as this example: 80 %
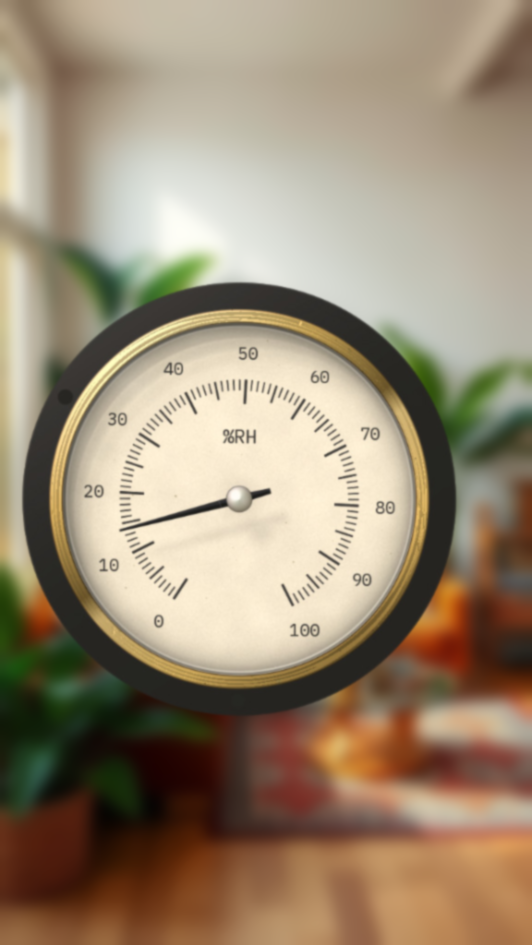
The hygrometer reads 14 %
